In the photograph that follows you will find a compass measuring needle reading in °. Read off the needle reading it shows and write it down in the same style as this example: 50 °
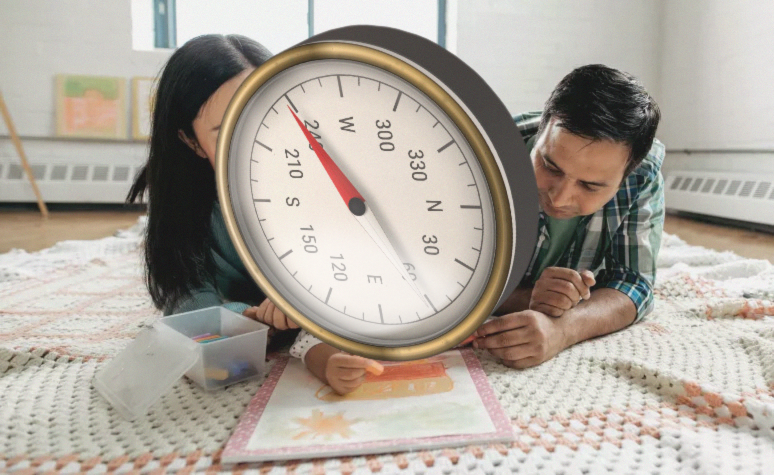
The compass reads 240 °
